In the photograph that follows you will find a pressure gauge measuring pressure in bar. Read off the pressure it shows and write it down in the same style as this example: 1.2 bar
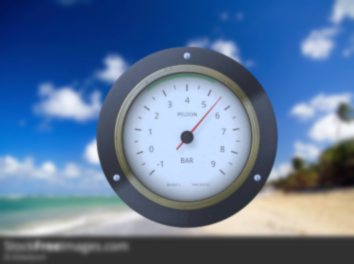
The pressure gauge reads 5.5 bar
